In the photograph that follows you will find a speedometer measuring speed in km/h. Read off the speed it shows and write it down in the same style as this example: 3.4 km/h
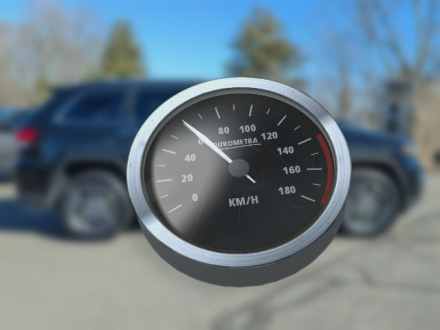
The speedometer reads 60 km/h
